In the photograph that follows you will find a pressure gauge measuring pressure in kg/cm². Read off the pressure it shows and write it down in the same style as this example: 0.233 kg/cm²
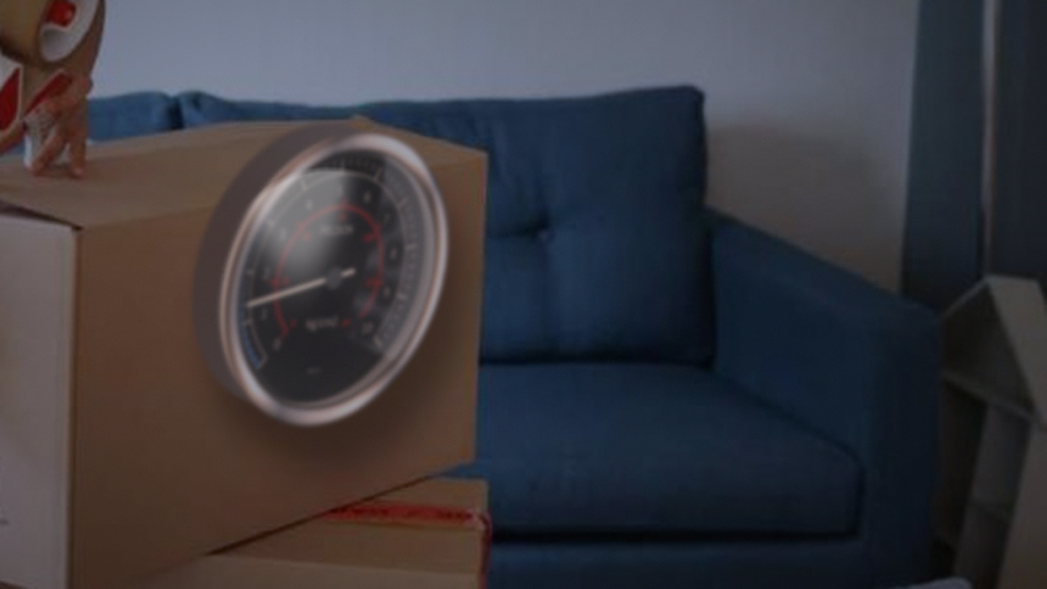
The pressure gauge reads 1.4 kg/cm²
